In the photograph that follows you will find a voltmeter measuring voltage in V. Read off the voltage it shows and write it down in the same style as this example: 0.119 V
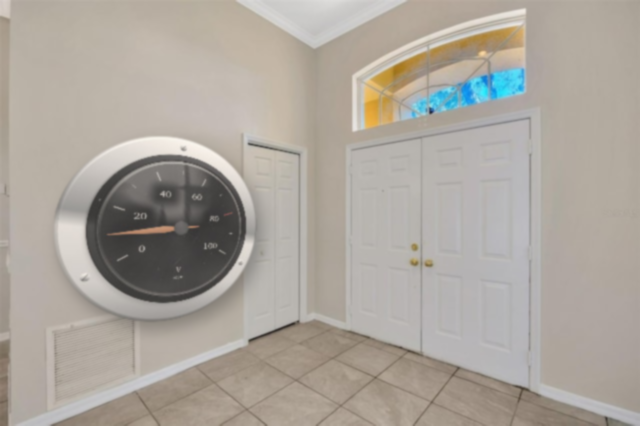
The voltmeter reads 10 V
